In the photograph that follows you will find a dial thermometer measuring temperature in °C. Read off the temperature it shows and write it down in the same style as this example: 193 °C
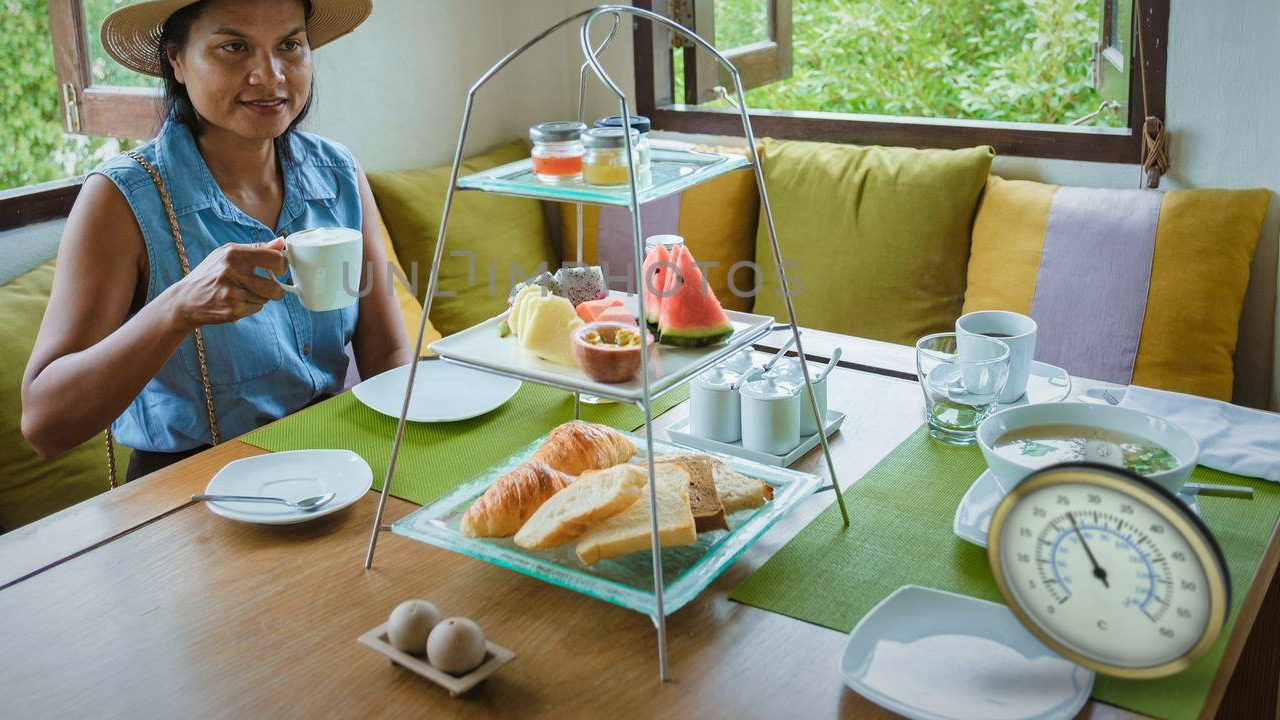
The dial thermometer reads 25 °C
